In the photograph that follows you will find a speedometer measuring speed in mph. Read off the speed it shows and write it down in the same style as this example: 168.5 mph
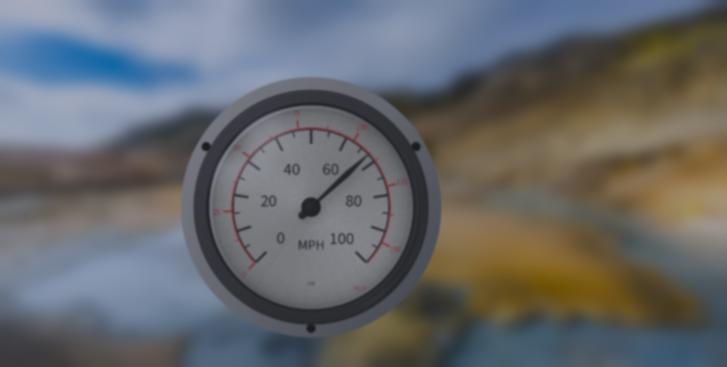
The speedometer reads 67.5 mph
